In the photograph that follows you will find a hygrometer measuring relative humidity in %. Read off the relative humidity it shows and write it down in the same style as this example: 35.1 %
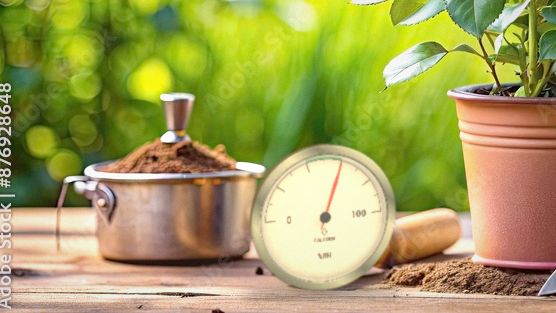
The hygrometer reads 60 %
